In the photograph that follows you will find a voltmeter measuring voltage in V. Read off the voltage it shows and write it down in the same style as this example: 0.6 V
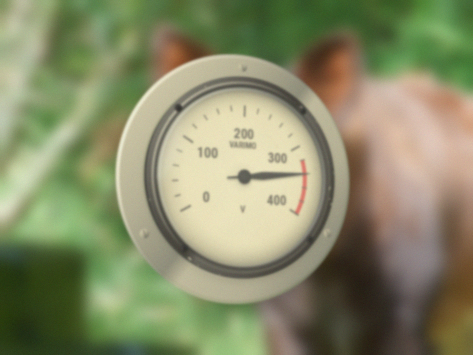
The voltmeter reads 340 V
